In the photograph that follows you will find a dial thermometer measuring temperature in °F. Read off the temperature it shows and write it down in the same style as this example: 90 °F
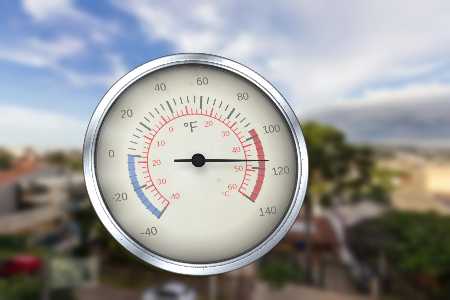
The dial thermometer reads 116 °F
